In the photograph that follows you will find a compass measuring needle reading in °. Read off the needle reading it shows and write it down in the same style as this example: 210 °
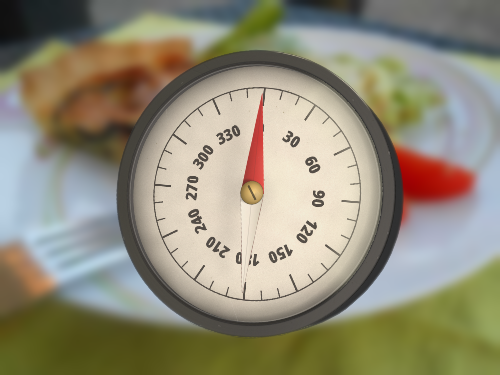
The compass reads 0 °
